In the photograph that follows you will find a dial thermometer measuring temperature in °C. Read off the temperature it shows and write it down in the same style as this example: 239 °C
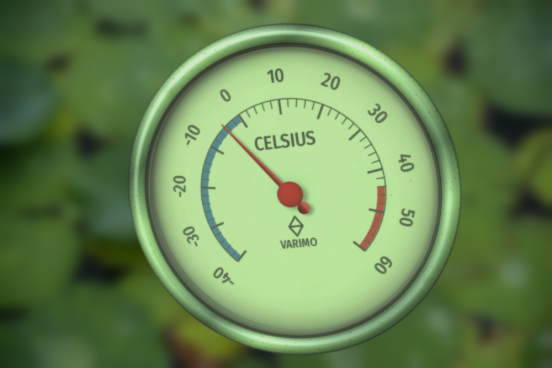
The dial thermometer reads -4 °C
